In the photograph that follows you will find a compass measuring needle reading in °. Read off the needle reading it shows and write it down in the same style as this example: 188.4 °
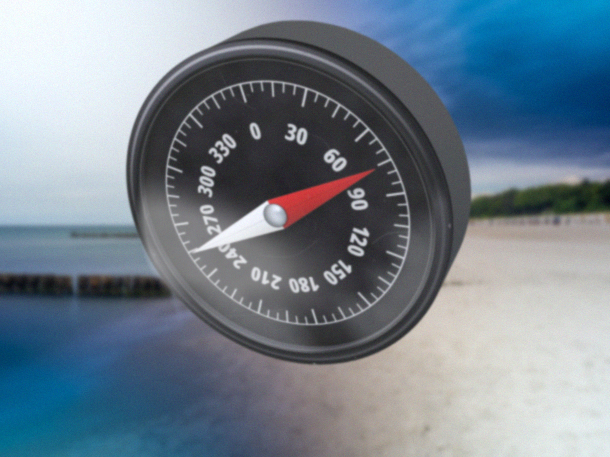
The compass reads 75 °
